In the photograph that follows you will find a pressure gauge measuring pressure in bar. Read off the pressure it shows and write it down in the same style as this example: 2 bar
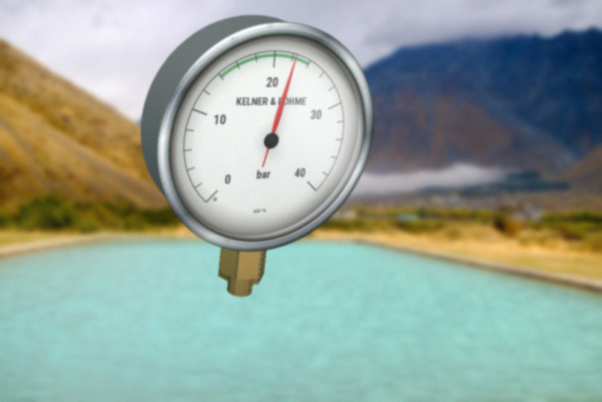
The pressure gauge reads 22 bar
